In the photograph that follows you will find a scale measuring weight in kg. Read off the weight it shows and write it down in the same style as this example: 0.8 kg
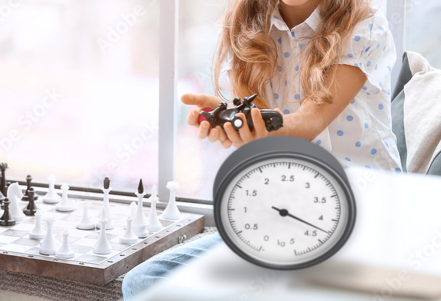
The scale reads 4.25 kg
